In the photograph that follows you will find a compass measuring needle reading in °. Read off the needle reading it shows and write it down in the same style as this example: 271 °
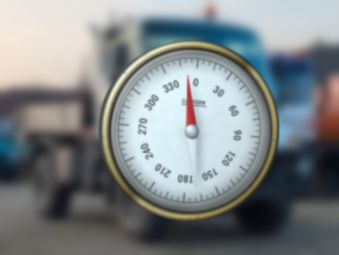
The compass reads 350 °
